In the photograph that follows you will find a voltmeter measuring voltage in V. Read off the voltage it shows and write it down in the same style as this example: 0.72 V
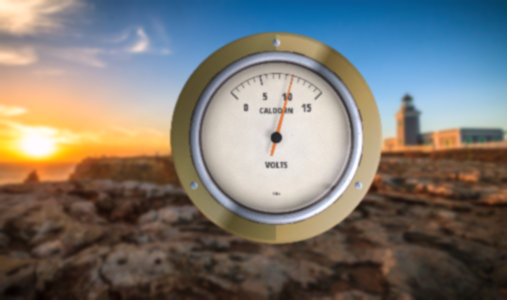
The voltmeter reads 10 V
